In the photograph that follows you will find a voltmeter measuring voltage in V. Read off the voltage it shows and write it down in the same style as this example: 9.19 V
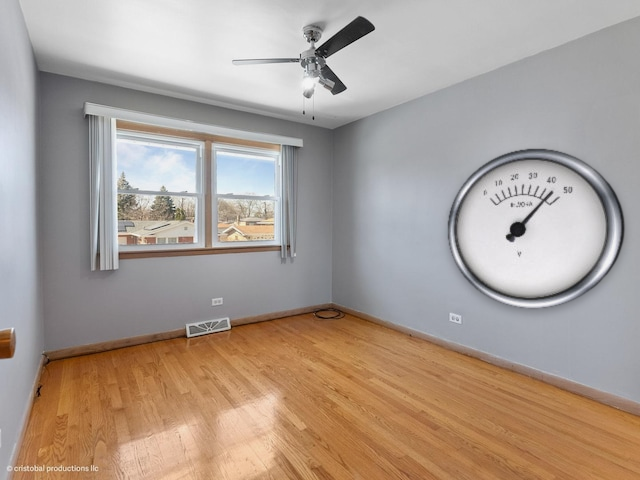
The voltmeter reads 45 V
